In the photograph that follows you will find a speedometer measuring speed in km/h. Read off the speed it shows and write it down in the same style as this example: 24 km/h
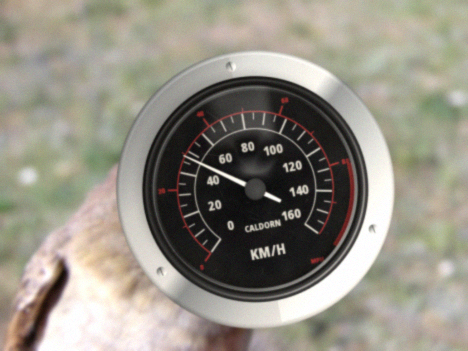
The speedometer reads 47.5 km/h
